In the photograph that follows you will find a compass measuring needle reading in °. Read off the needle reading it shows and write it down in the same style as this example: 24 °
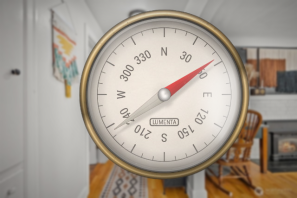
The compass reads 55 °
